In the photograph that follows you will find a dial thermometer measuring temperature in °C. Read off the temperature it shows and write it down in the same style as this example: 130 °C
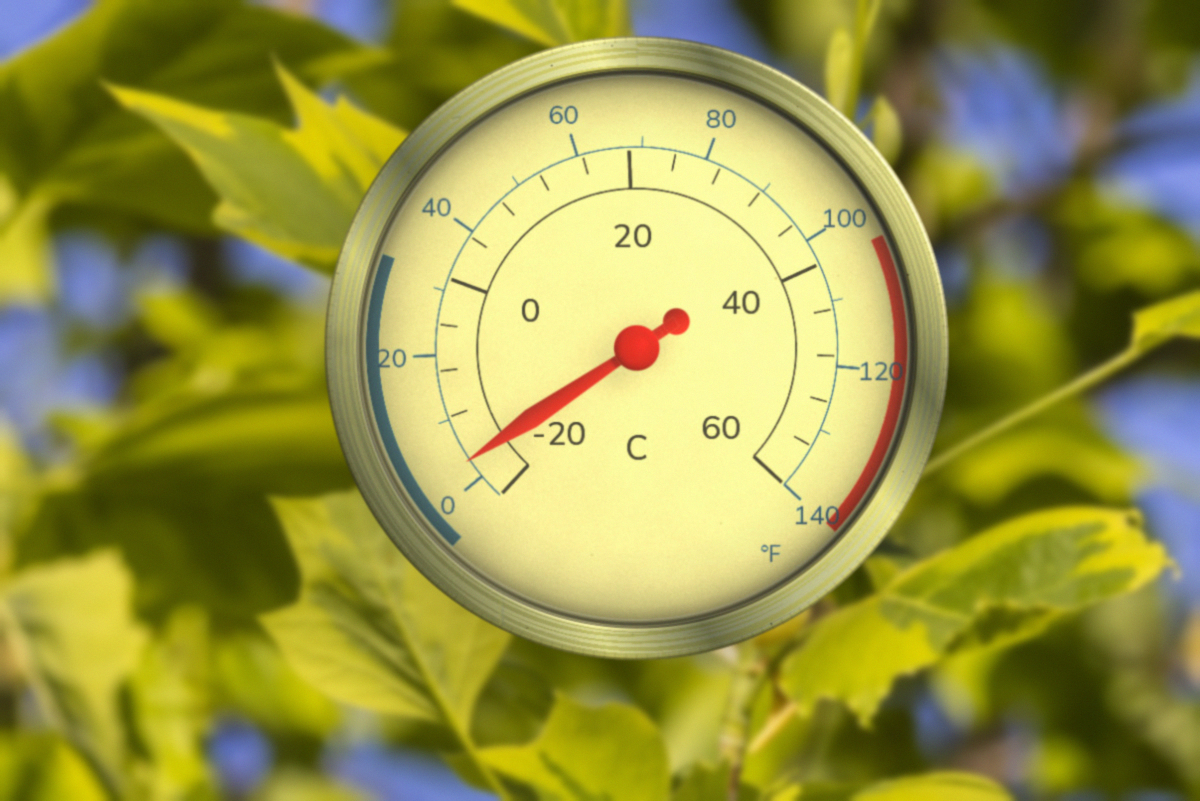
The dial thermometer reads -16 °C
